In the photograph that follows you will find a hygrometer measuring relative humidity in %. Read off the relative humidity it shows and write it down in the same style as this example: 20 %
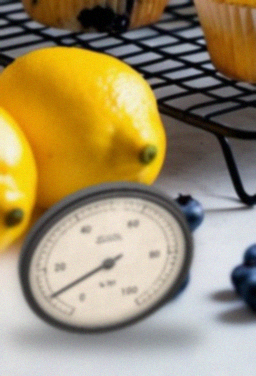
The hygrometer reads 10 %
